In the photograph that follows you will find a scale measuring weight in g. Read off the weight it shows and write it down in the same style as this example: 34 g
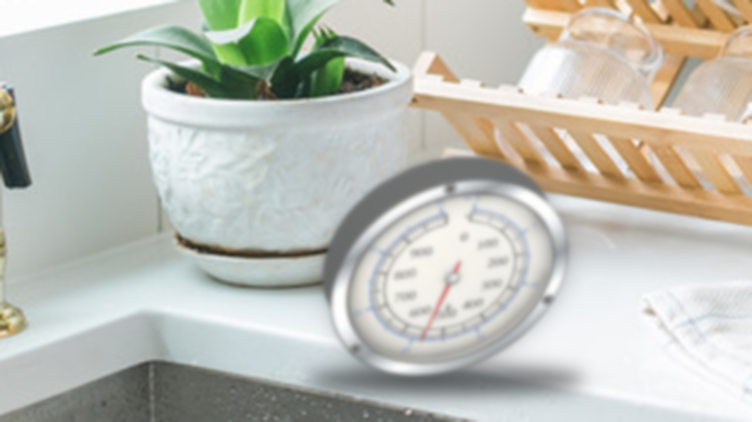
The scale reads 550 g
